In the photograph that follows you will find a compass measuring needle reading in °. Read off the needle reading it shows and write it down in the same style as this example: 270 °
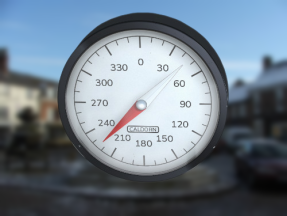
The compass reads 225 °
